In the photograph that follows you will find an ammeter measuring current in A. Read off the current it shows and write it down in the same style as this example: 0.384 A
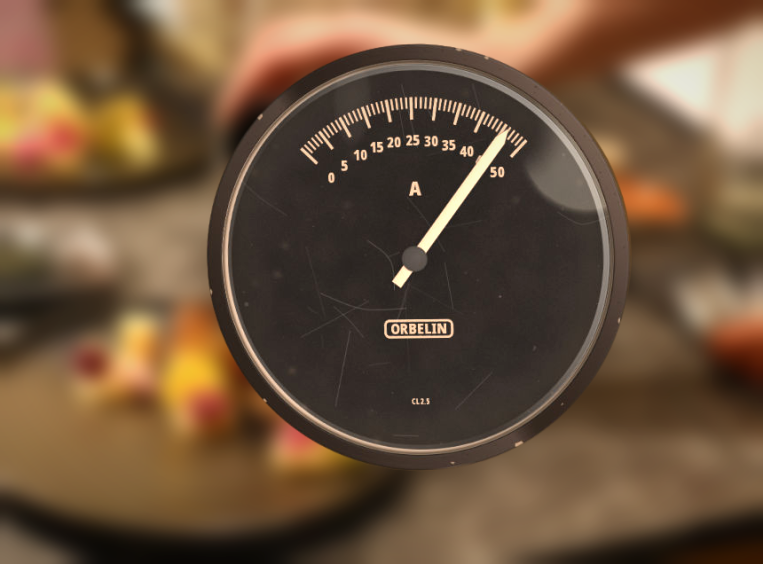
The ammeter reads 46 A
